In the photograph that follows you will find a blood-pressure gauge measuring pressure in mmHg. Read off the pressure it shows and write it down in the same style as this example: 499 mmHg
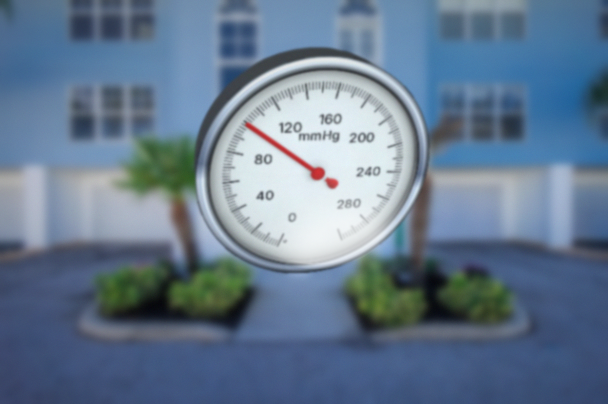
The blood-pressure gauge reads 100 mmHg
